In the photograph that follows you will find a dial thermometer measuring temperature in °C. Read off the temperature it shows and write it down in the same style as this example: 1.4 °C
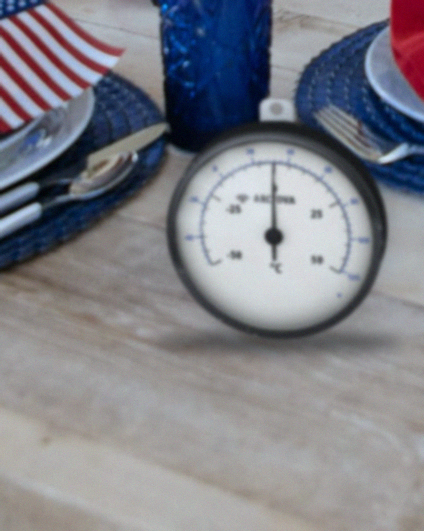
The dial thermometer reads 0 °C
